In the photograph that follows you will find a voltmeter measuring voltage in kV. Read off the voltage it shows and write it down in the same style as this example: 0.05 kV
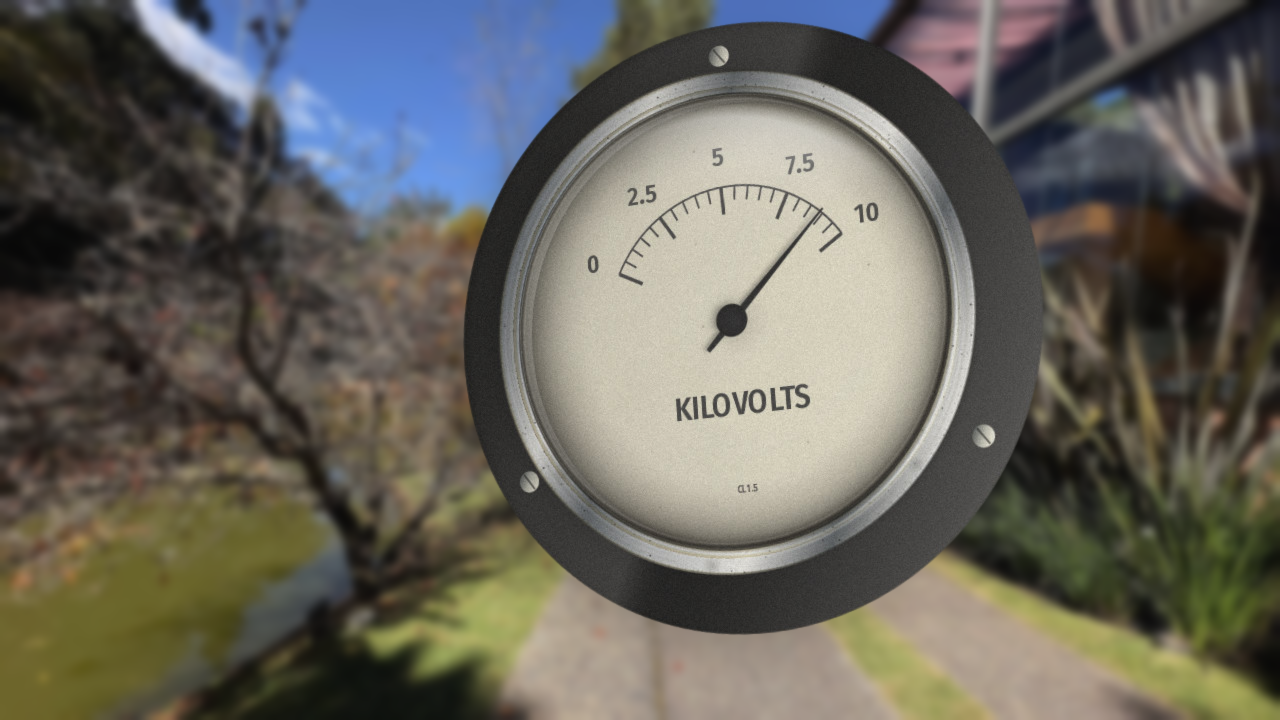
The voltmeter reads 9 kV
